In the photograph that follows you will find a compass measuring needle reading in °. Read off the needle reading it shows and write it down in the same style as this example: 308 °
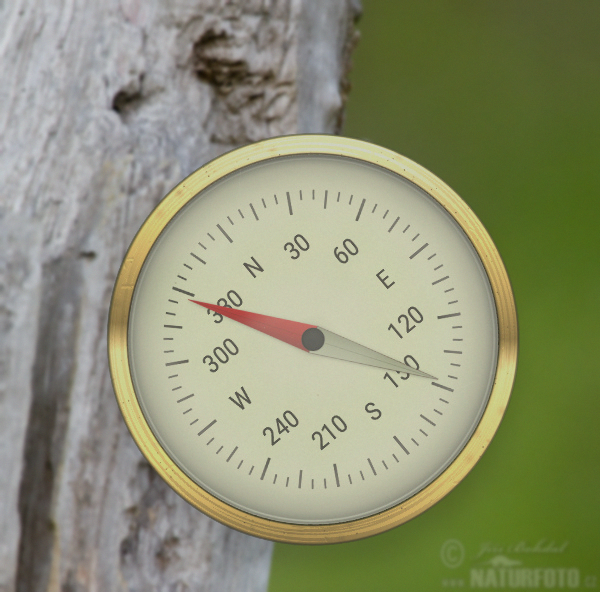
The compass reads 327.5 °
